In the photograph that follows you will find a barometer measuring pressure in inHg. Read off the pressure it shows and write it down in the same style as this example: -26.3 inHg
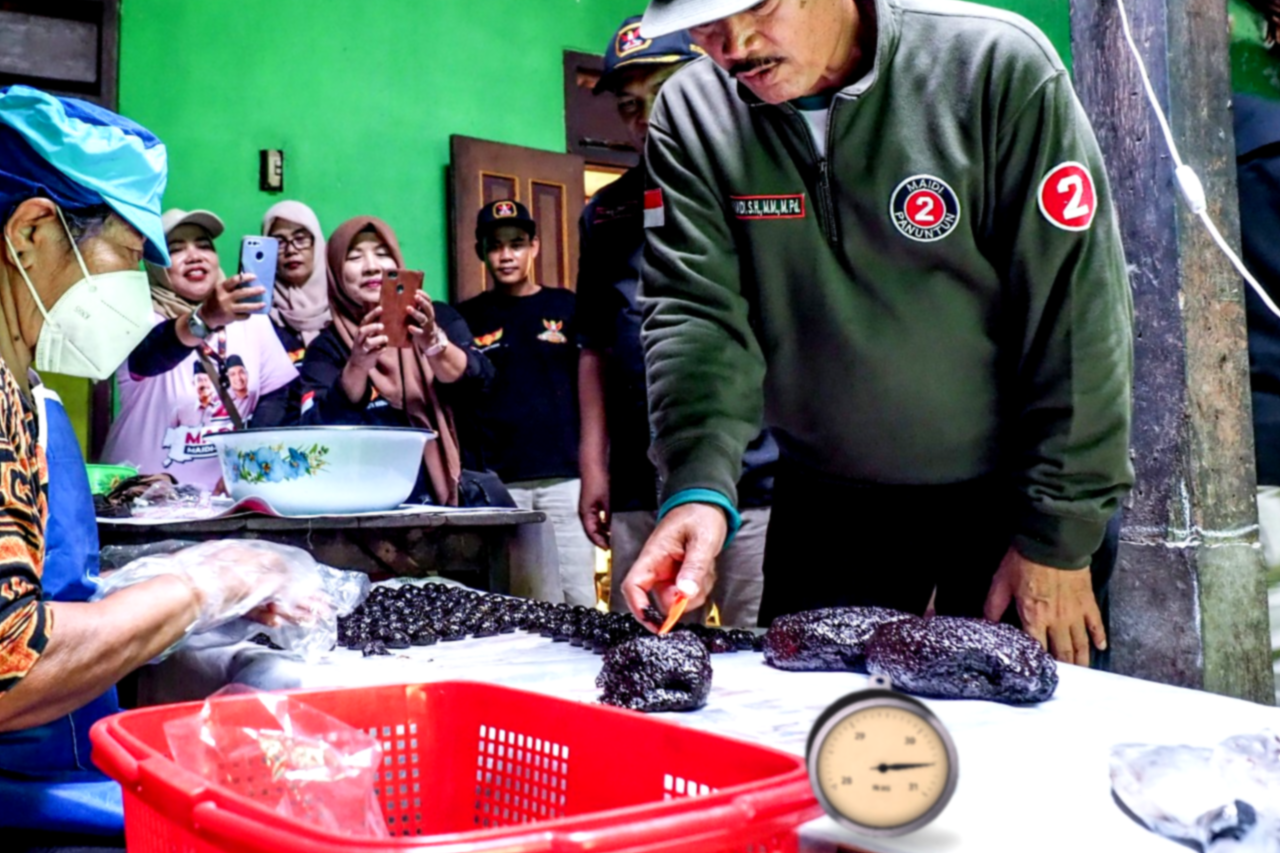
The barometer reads 30.5 inHg
